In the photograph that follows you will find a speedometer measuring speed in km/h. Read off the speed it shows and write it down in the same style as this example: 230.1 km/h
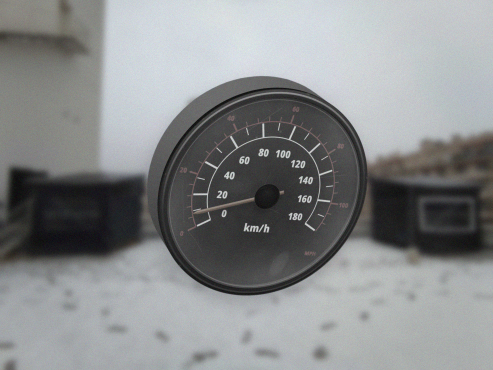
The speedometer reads 10 km/h
